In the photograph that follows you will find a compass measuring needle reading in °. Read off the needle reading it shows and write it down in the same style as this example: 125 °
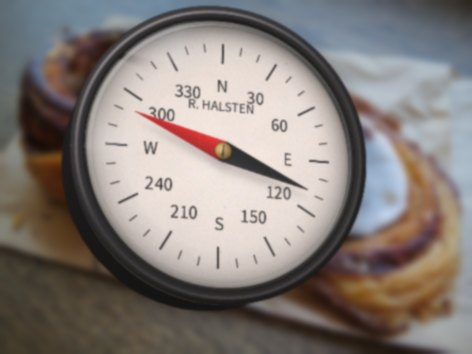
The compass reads 290 °
